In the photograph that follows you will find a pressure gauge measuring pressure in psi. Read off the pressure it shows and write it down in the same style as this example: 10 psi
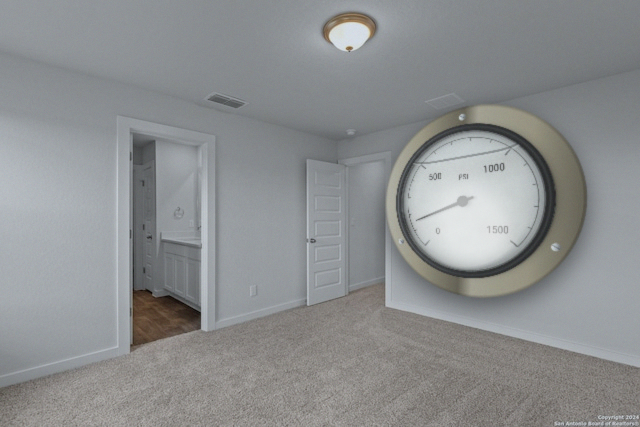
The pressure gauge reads 150 psi
